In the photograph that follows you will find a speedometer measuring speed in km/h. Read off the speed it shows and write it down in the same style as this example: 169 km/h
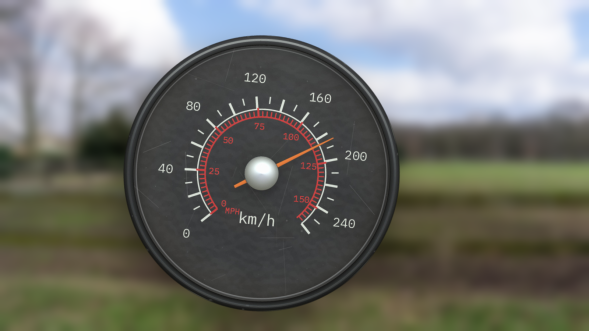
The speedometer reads 185 km/h
